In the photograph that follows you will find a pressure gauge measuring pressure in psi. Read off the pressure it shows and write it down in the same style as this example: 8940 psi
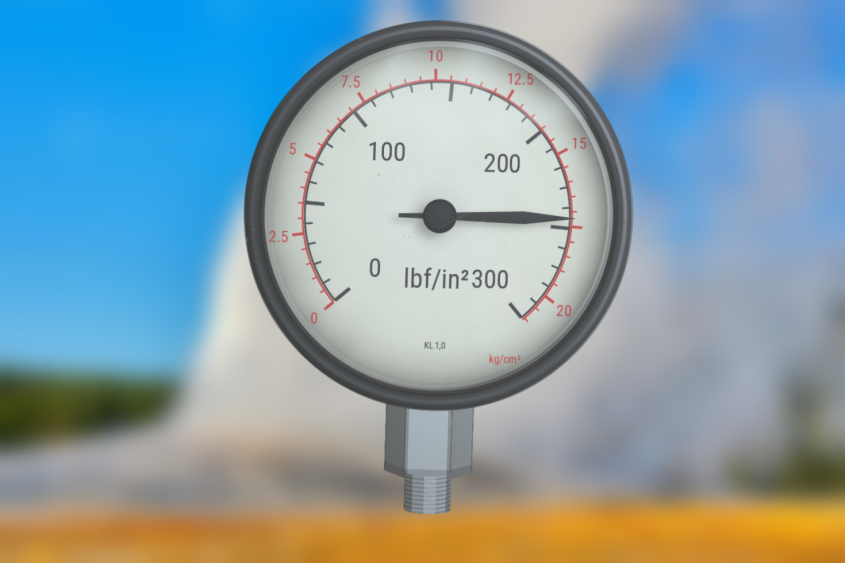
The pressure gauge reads 245 psi
